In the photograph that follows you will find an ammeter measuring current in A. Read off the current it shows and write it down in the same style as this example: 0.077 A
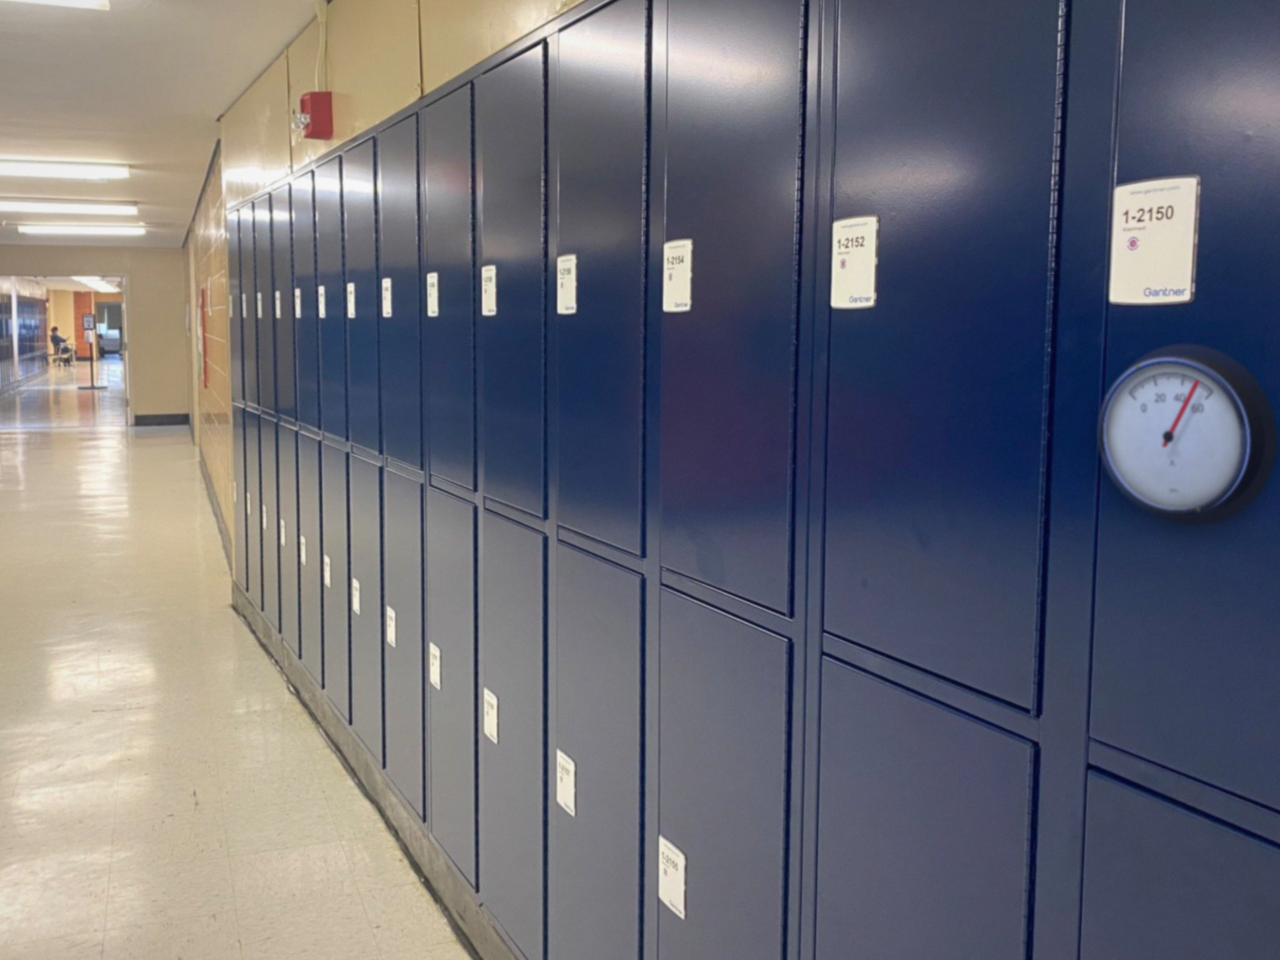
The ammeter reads 50 A
